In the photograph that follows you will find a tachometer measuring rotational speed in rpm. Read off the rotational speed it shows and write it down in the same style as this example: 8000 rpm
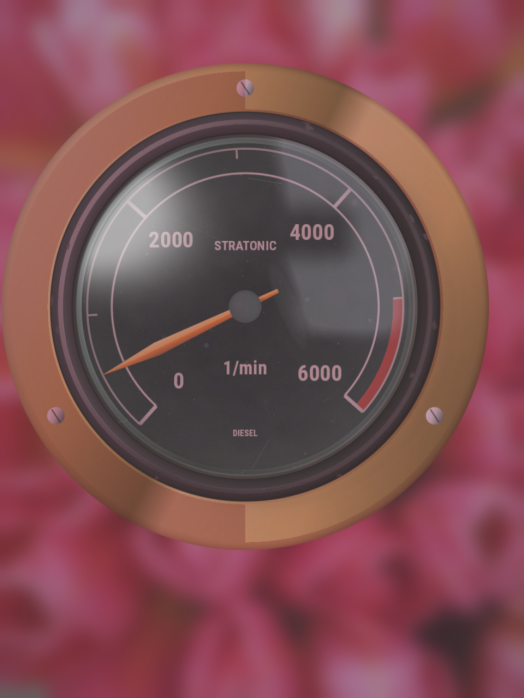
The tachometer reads 500 rpm
